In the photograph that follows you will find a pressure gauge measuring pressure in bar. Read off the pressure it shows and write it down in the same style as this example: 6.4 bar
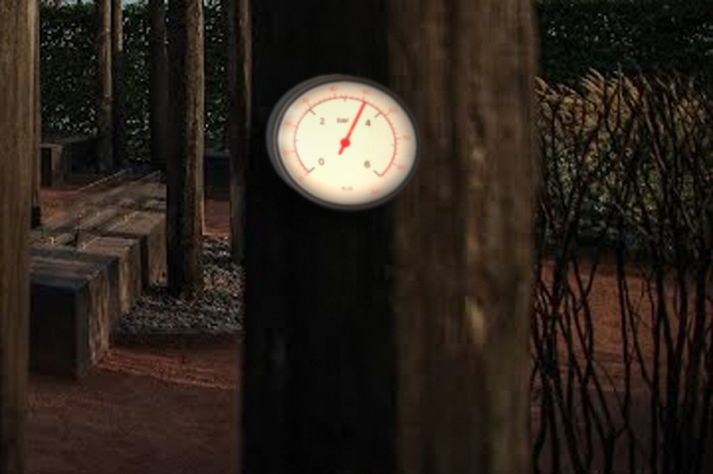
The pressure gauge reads 3.5 bar
